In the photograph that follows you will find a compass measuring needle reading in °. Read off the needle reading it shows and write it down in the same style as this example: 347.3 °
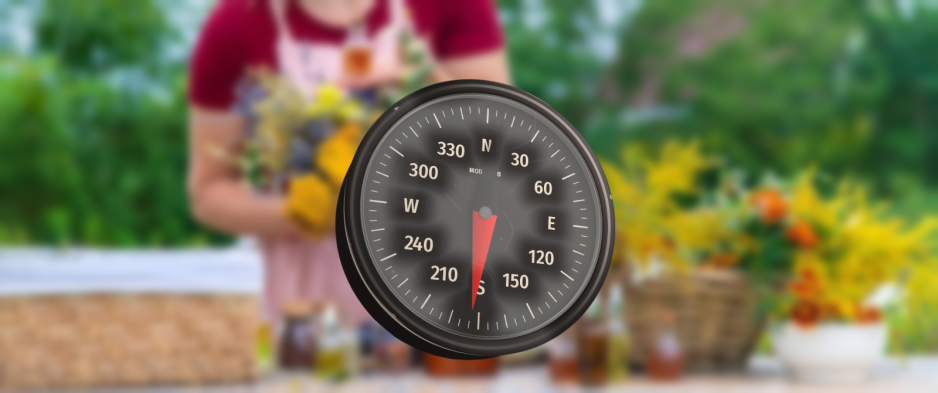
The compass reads 185 °
